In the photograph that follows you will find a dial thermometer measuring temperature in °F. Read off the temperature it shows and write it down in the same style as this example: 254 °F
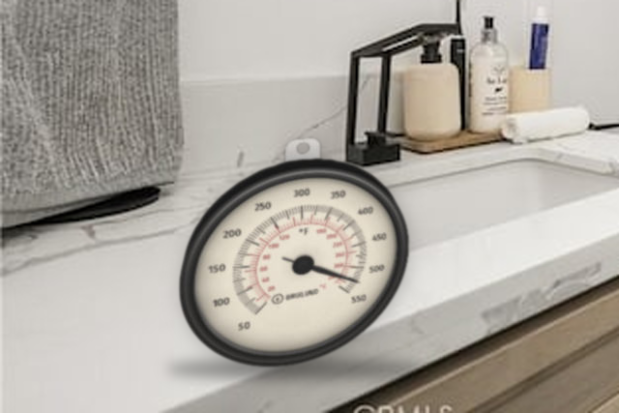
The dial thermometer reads 525 °F
